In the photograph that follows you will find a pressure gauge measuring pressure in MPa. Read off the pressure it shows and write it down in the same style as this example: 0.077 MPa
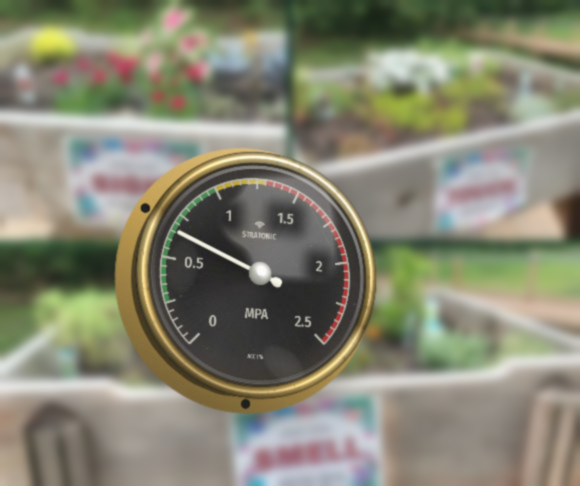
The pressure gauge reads 0.65 MPa
